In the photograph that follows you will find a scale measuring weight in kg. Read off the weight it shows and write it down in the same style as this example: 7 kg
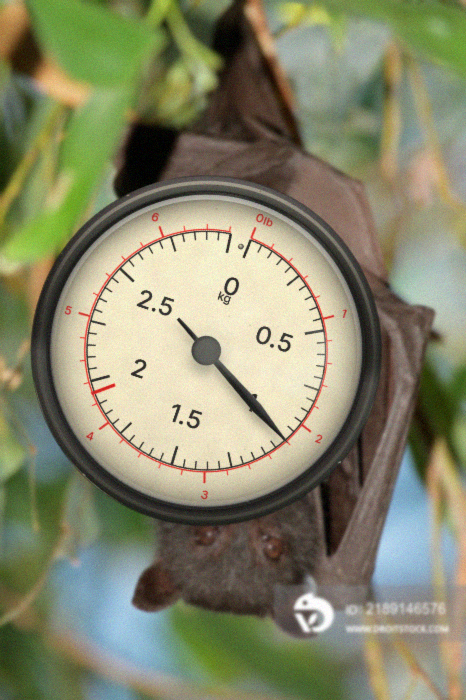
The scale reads 1 kg
